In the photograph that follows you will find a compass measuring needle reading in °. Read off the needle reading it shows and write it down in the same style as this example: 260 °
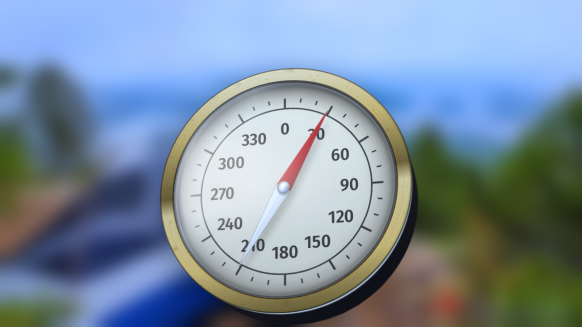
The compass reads 30 °
